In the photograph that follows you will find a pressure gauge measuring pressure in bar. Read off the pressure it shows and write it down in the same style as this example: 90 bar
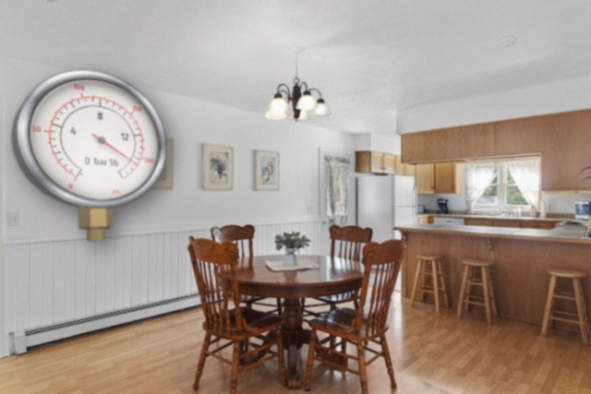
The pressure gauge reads 14.5 bar
